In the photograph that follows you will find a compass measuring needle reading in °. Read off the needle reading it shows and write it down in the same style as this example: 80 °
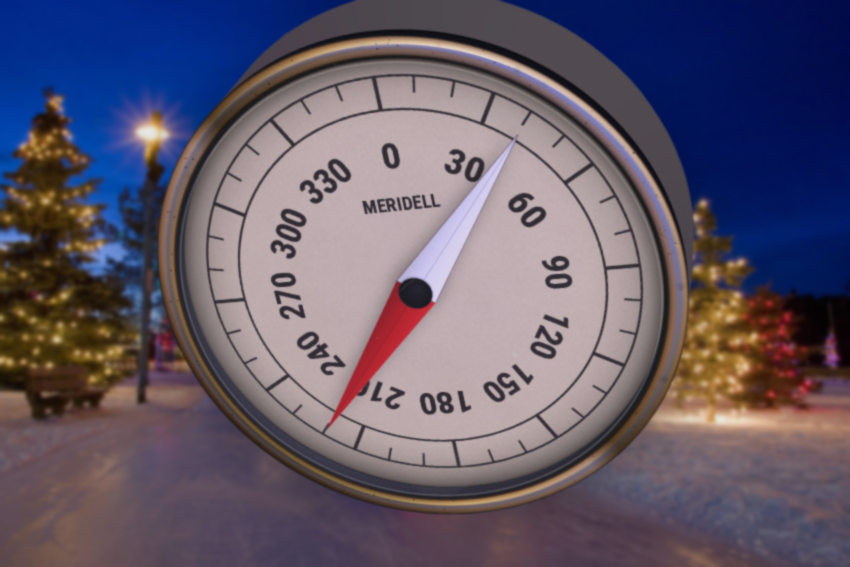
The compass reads 220 °
